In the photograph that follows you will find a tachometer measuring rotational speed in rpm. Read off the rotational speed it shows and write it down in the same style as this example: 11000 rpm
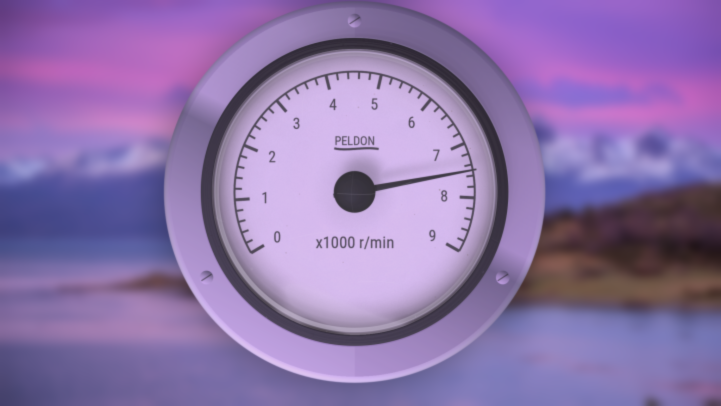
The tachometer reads 7500 rpm
